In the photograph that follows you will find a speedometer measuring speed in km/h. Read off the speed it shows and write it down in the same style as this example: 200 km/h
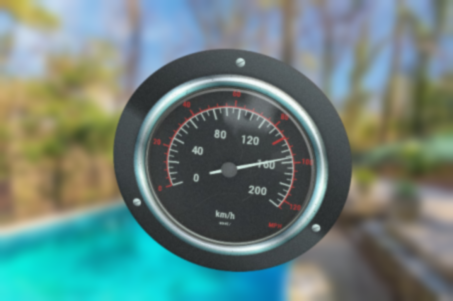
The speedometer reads 155 km/h
